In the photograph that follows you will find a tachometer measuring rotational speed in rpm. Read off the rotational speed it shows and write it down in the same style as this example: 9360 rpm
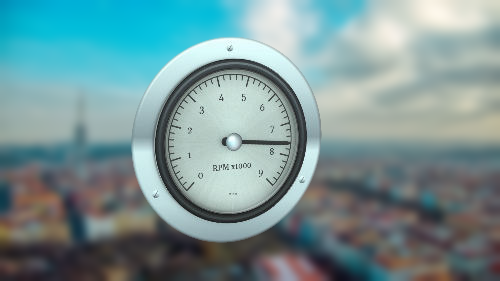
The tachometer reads 7600 rpm
